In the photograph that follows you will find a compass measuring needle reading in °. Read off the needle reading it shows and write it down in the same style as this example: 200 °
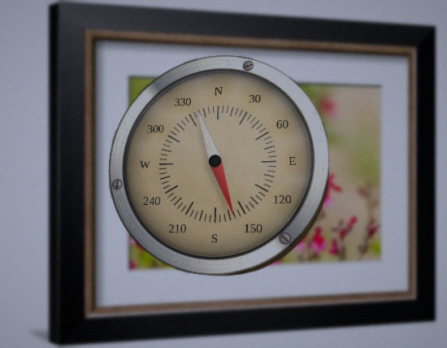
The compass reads 160 °
